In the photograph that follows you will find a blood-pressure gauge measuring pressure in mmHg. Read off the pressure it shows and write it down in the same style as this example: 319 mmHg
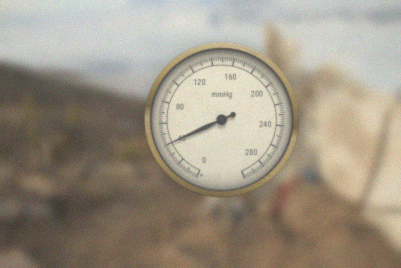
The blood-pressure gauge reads 40 mmHg
